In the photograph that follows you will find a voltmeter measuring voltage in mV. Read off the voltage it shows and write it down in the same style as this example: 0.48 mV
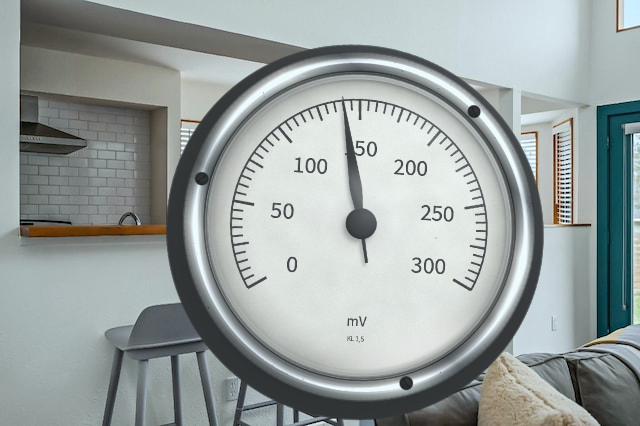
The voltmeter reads 140 mV
